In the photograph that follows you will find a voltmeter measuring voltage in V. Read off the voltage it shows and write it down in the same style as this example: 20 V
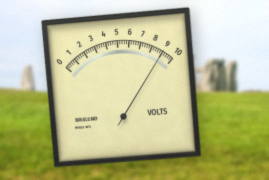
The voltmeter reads 9 V
